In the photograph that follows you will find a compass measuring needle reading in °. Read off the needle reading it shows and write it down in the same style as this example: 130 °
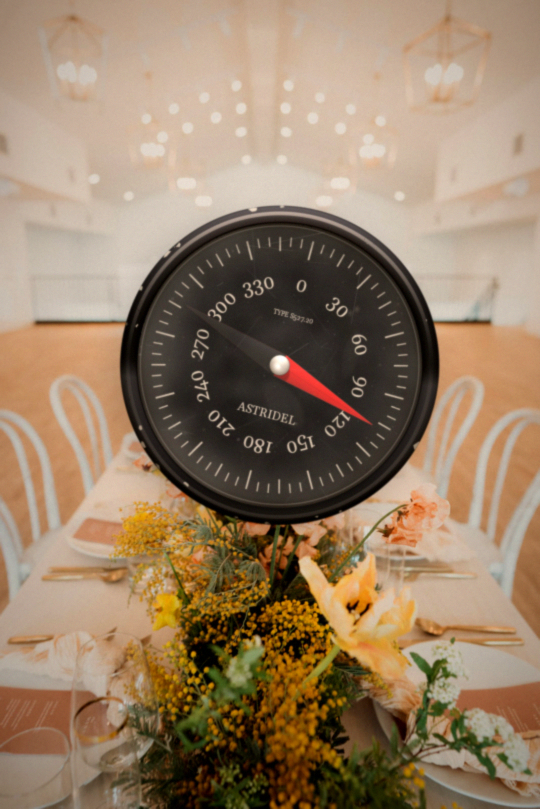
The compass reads 107.5 °
